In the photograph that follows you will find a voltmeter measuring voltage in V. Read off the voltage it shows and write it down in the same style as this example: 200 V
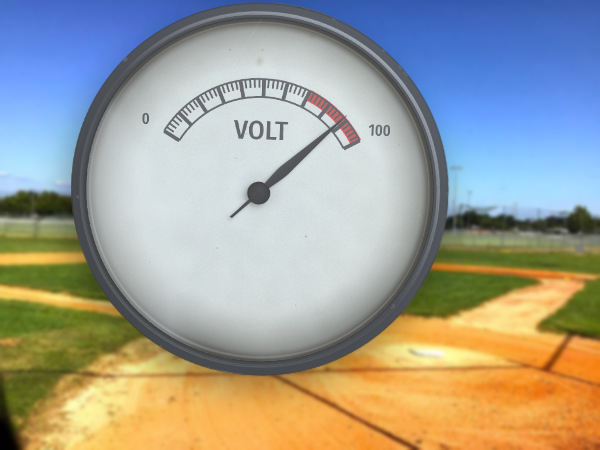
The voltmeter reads 88 V
